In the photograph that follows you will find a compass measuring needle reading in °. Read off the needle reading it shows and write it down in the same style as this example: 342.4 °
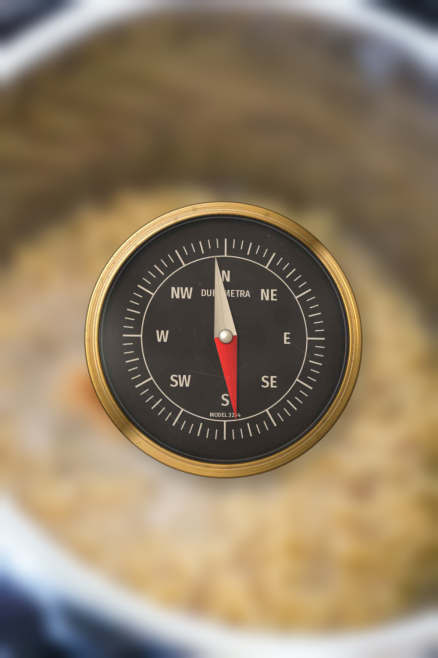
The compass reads 172.5 °
